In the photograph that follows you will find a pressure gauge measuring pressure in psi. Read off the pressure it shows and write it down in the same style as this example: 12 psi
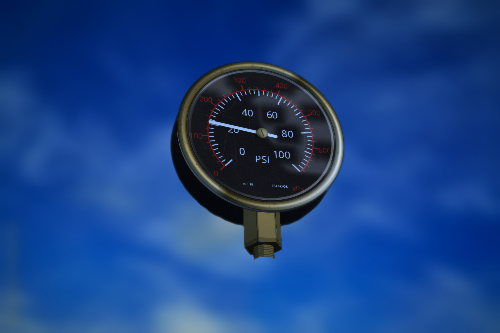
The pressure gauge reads 20 psi
